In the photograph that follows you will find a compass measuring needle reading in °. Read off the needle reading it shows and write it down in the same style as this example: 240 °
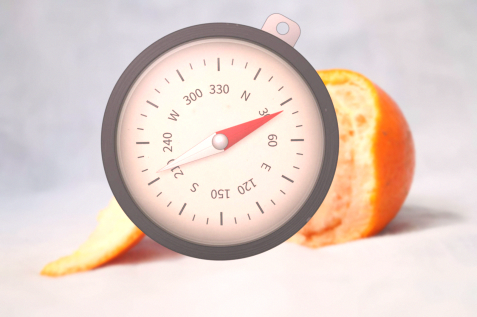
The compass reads 35 °
